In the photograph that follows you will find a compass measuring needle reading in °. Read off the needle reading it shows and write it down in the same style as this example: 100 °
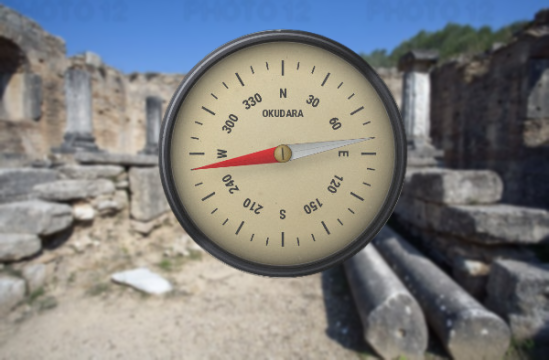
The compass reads 260 °
